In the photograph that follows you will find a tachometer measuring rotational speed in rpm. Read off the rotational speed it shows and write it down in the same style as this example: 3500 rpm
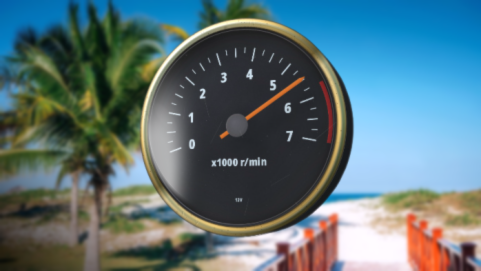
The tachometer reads 5500 rpm
